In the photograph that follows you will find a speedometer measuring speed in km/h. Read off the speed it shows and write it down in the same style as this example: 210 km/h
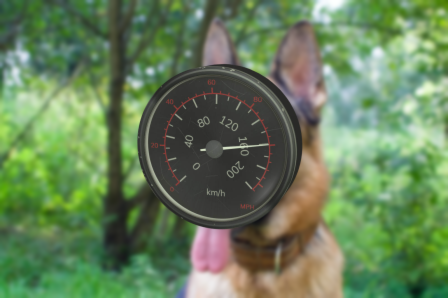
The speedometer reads 160 km/h
